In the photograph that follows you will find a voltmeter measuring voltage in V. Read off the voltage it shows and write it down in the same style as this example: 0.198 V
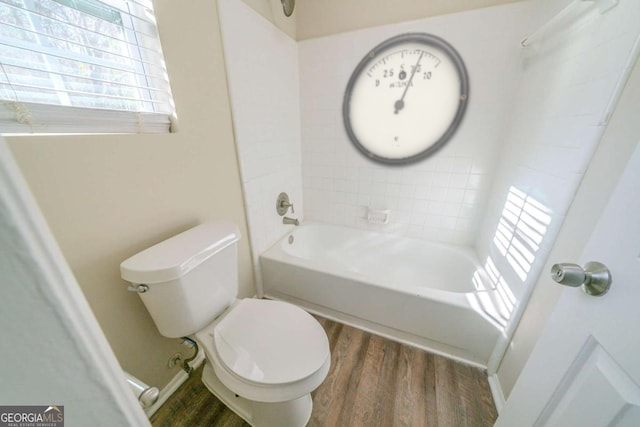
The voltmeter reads 7.5 V
